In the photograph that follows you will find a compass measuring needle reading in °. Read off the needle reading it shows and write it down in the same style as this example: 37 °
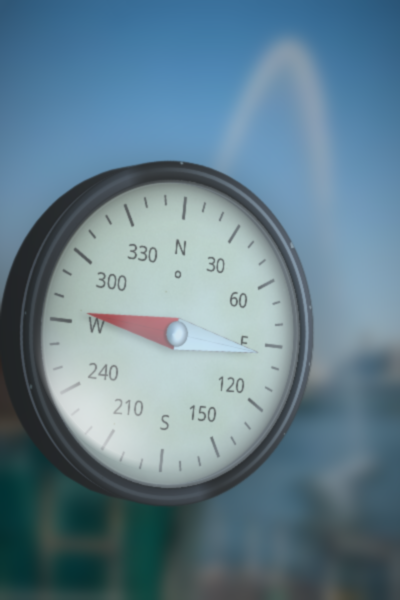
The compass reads 275 °
